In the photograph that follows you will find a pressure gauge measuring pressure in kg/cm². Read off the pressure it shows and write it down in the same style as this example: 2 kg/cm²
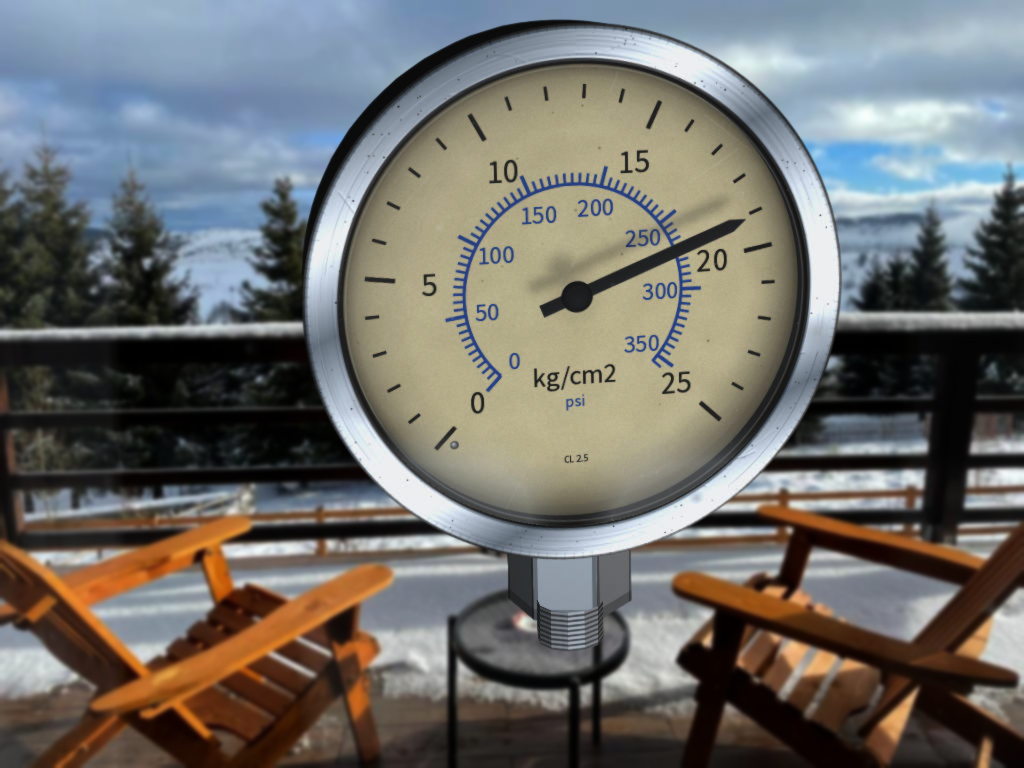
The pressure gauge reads 19 kg/cm²
